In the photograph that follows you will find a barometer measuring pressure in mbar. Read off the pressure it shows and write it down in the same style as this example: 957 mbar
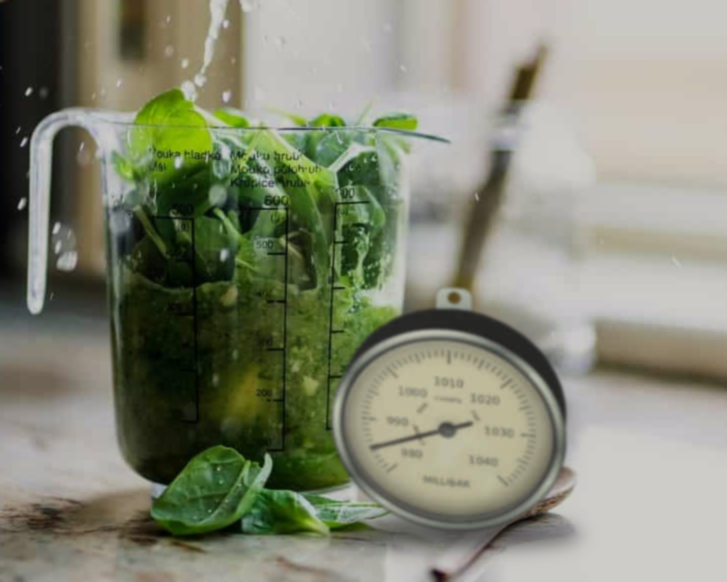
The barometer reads 985 mbar
